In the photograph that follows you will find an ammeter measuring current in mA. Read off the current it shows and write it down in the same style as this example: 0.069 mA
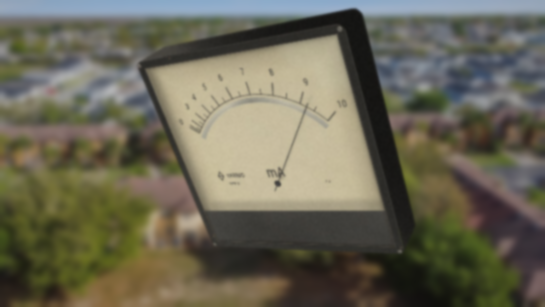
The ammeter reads 9.25 mA
